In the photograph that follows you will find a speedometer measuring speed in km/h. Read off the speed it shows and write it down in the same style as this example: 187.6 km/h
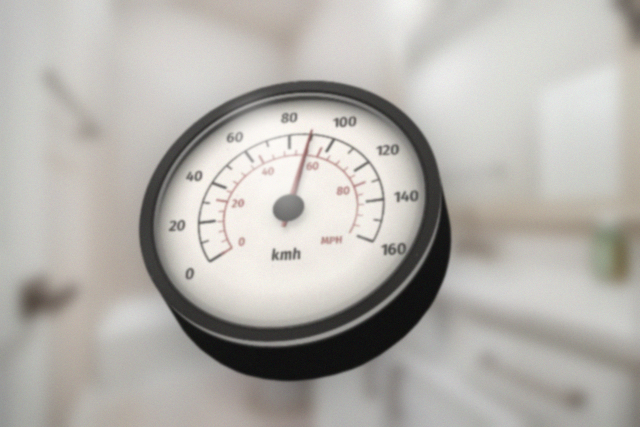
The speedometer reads 90 km/h
